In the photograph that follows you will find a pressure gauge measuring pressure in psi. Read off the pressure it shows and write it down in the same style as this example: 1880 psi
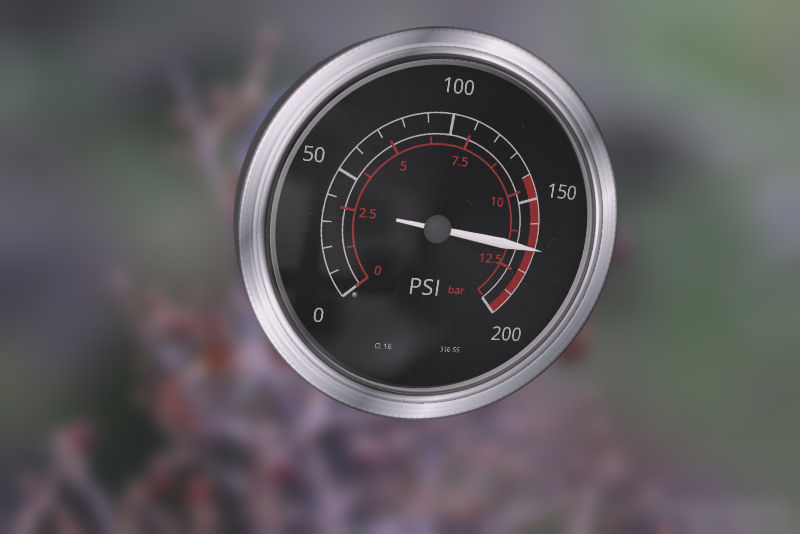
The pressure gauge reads 170 psi
